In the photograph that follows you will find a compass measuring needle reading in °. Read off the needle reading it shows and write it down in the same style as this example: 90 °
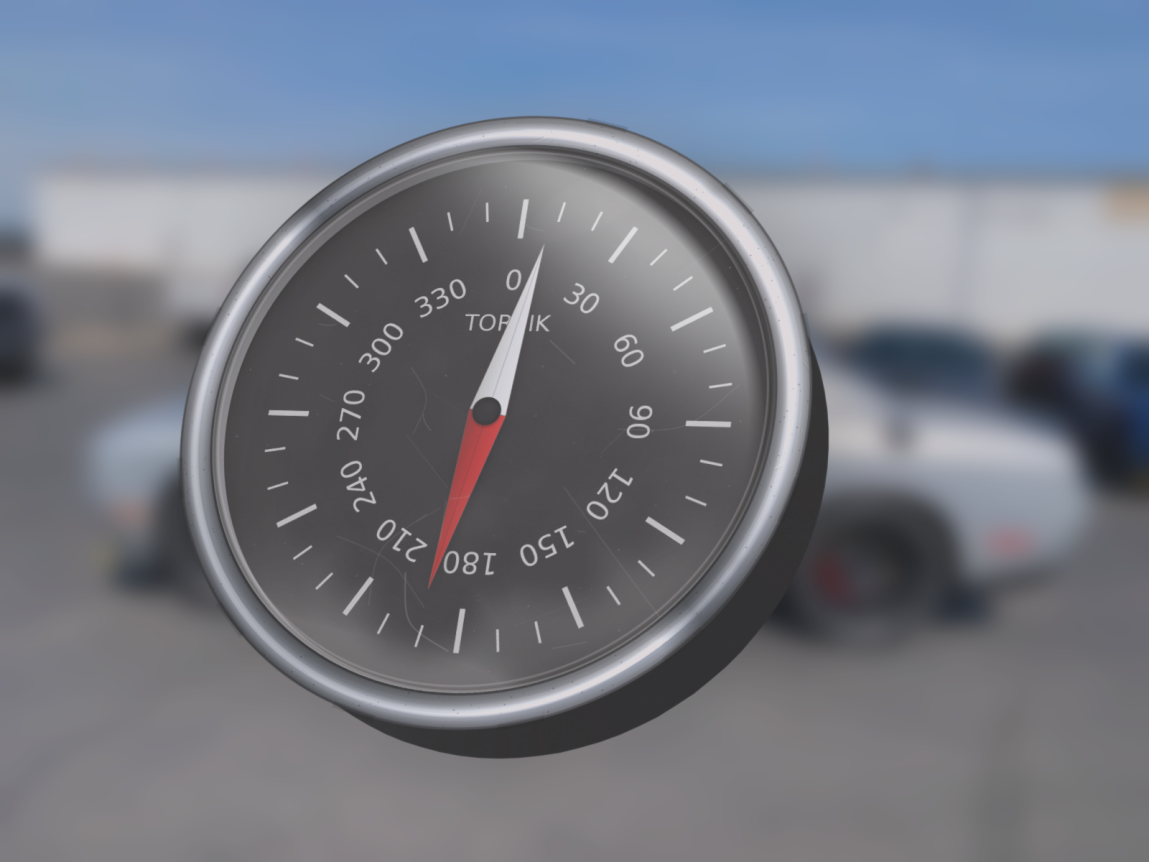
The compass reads 190 °
